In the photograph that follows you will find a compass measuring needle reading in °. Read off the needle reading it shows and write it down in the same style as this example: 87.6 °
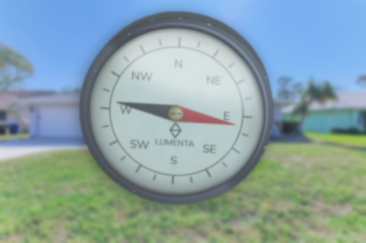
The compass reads 97.5 °
